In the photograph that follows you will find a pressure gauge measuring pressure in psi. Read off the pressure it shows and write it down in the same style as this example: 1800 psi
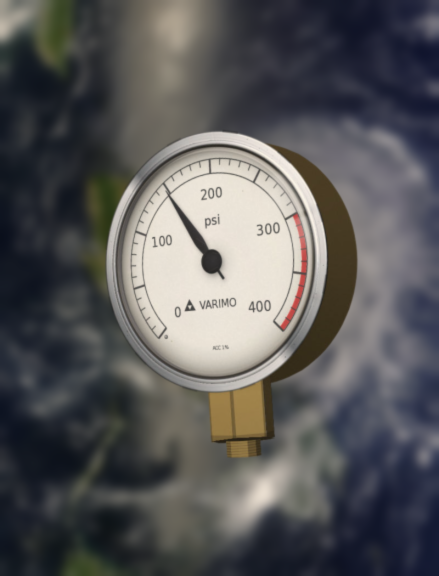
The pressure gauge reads 150 psi
